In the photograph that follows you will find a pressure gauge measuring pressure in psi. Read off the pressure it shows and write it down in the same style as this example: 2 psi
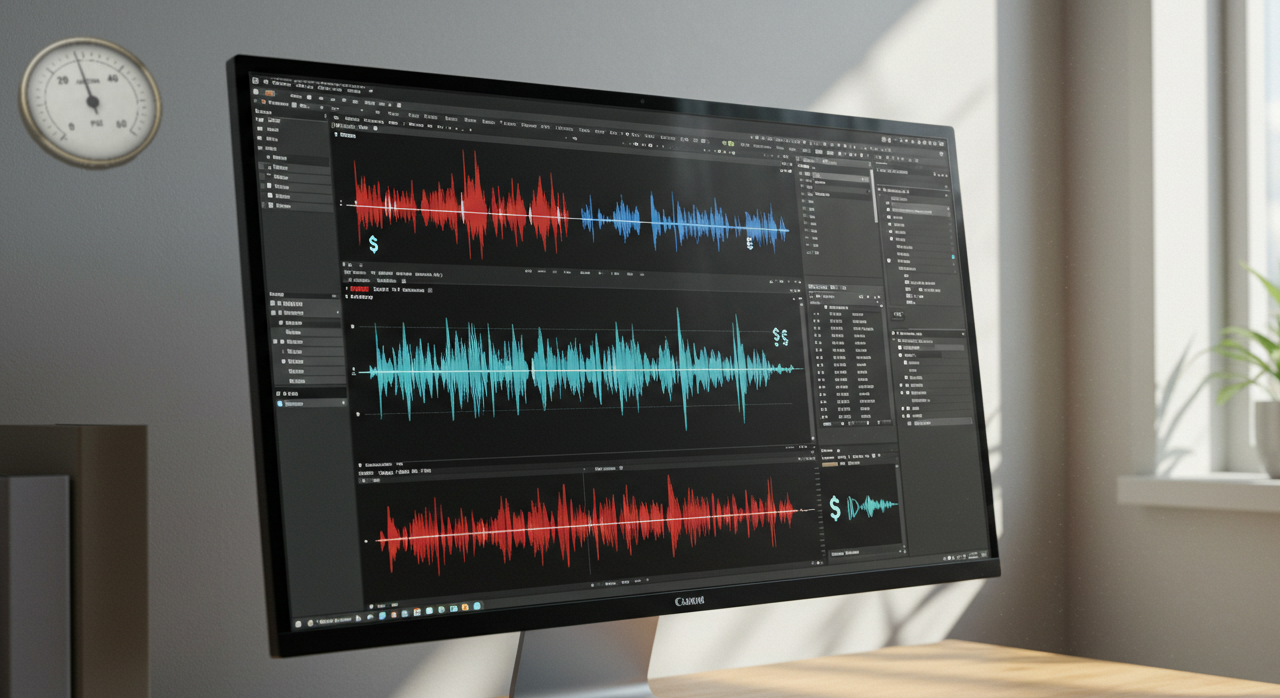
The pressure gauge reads 28 psi
